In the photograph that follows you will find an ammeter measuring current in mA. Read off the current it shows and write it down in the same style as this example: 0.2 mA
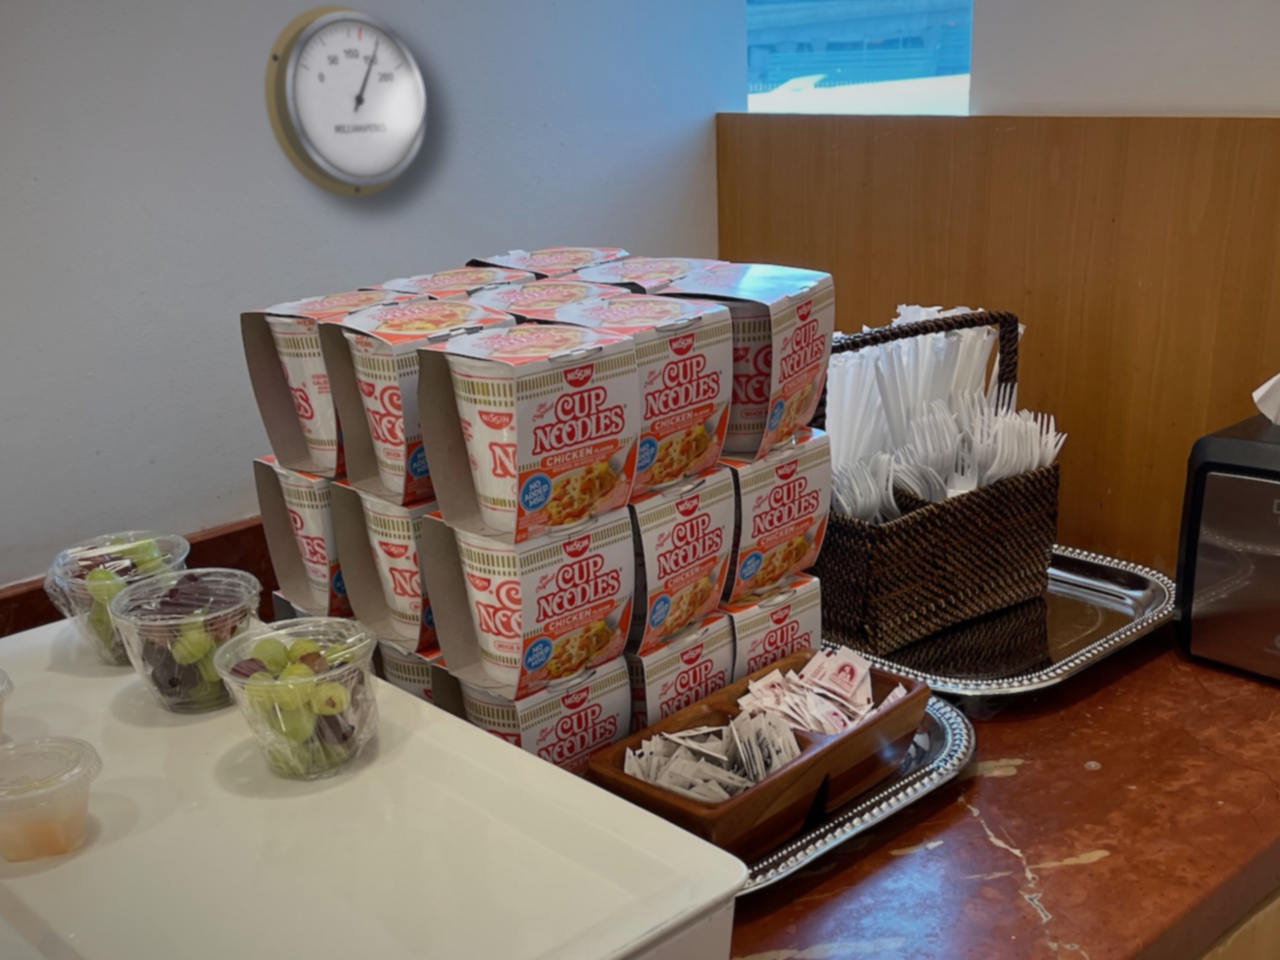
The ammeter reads 150 mA
